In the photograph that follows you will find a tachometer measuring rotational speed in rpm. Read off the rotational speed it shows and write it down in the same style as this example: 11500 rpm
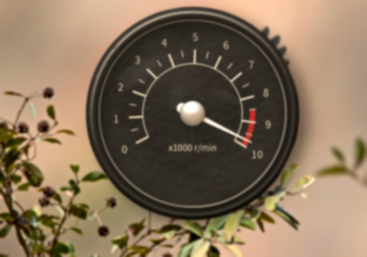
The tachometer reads 9750 rpm
